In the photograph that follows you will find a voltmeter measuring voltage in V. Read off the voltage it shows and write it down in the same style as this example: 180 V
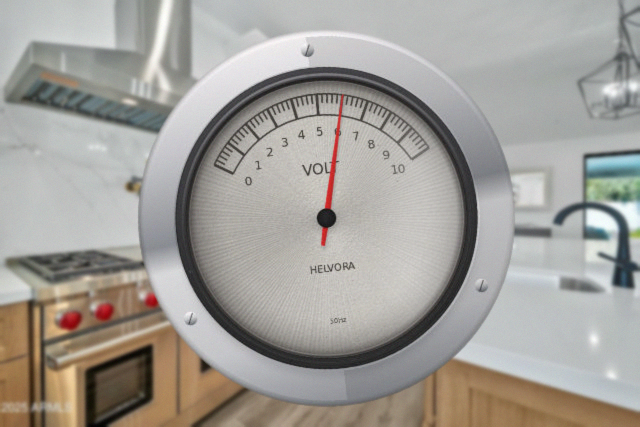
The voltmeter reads 6 V
